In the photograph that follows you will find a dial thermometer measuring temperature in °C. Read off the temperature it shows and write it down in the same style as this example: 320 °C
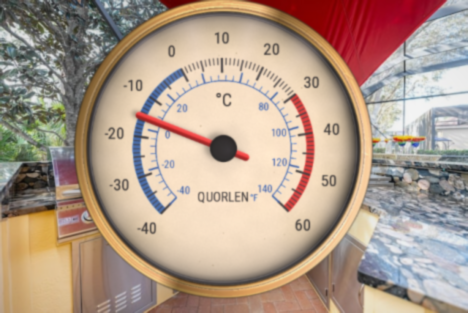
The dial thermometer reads -15 °C
